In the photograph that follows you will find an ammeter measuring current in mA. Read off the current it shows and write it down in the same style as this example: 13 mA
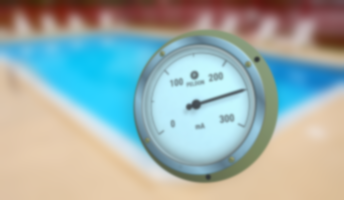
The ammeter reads 250 mA
